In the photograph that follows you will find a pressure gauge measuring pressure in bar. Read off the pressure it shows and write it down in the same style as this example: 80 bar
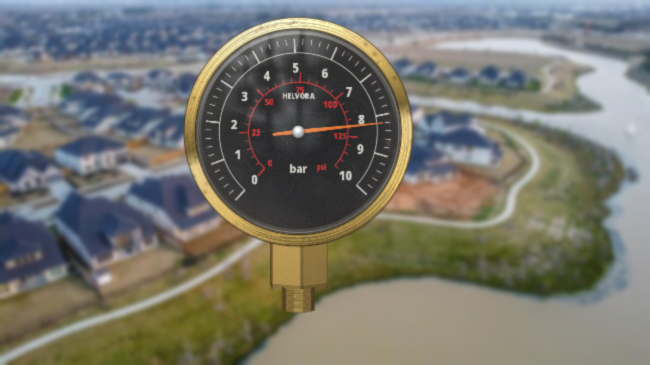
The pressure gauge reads 8.2 bar
